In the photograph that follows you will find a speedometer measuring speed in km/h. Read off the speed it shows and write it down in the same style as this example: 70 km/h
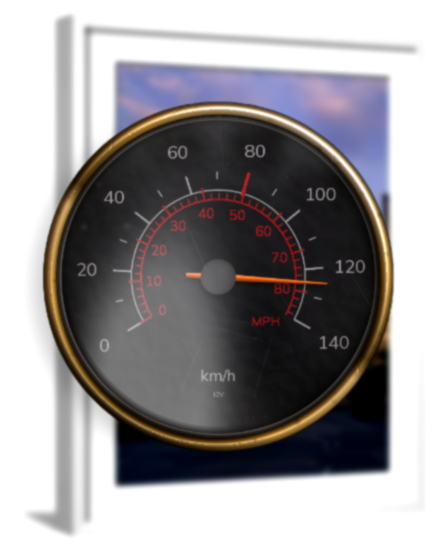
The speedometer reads 125 km/h
